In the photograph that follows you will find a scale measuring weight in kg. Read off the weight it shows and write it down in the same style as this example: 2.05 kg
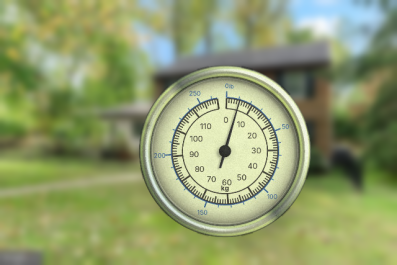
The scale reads 5 kg
